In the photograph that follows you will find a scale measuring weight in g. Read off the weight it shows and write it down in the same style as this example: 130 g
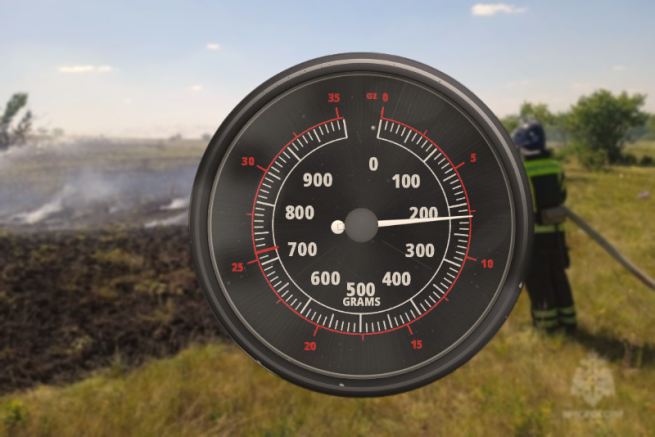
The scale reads 220 g
